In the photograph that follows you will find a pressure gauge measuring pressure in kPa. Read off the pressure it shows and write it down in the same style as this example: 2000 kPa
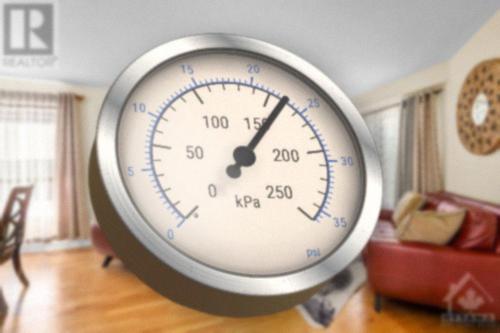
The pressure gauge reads 160 kPa
